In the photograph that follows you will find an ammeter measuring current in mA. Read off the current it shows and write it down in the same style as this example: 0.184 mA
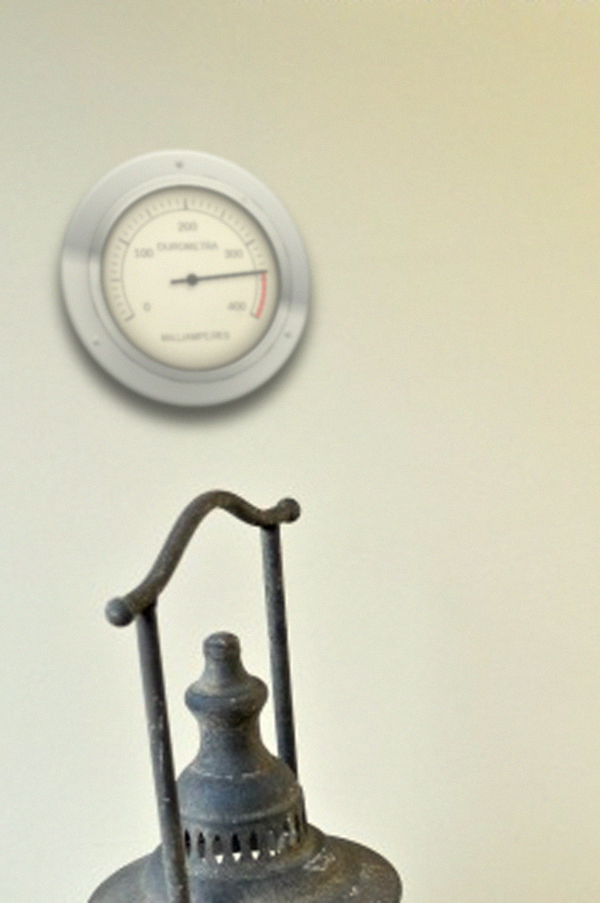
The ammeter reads 340 mA
